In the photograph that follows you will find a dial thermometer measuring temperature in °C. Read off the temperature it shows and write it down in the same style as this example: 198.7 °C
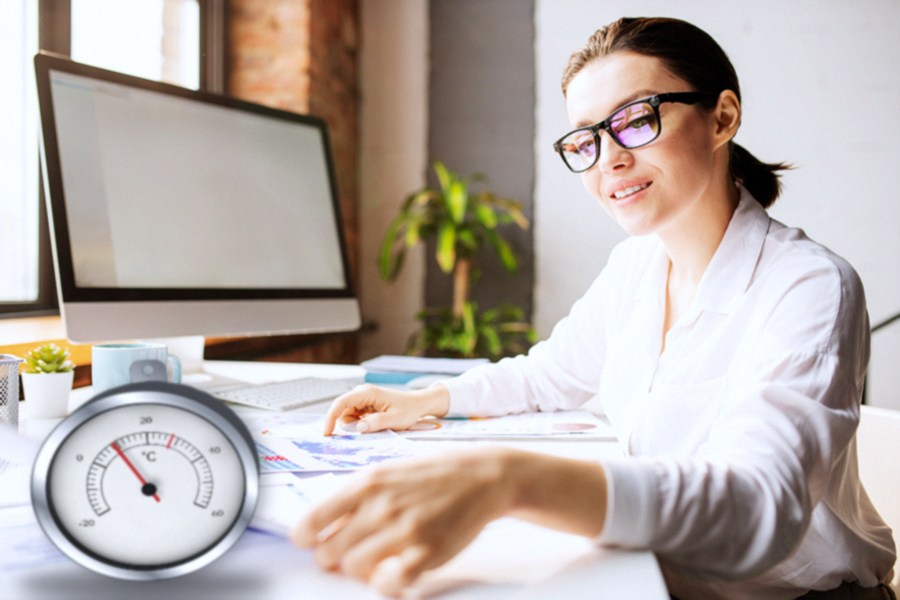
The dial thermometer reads 10 °C
